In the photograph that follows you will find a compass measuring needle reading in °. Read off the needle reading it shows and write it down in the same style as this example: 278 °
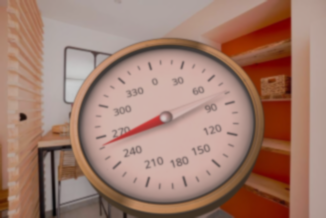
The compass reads 260 °
